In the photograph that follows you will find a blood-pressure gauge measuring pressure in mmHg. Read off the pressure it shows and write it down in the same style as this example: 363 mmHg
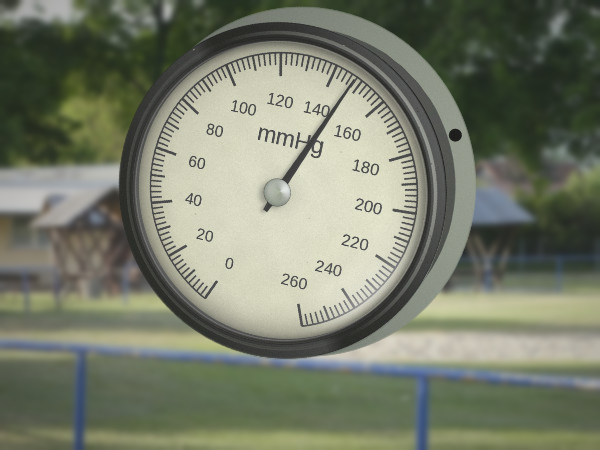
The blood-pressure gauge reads 148 mmHg
